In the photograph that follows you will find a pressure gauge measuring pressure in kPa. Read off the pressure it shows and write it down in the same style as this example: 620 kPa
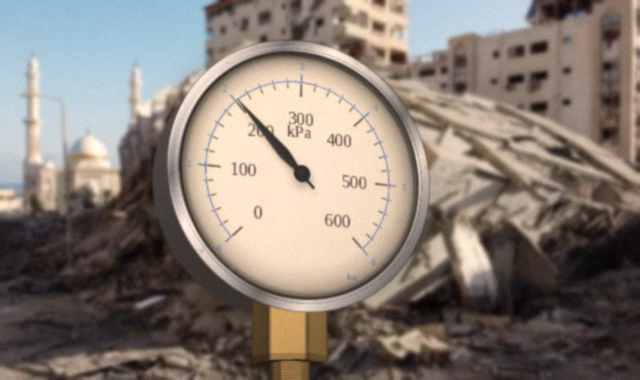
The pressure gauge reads 200 kPa
